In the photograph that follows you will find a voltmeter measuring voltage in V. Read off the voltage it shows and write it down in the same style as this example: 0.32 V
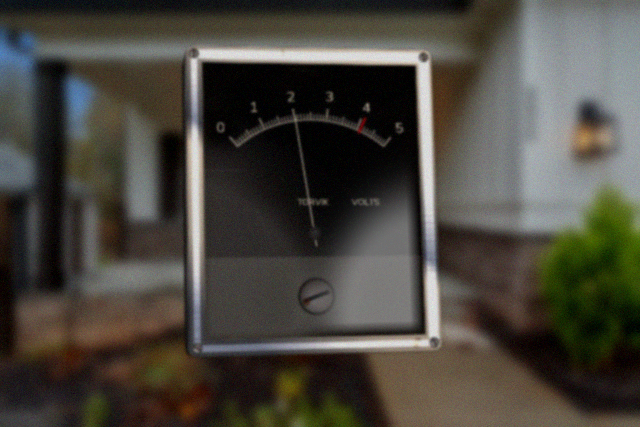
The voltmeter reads 2 V
